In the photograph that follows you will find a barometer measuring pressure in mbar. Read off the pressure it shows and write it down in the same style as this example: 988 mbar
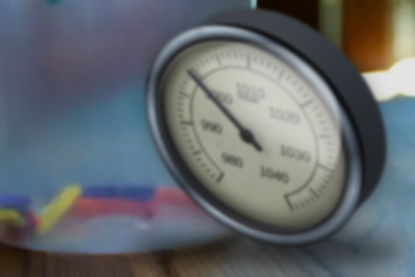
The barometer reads 1000 mbar
